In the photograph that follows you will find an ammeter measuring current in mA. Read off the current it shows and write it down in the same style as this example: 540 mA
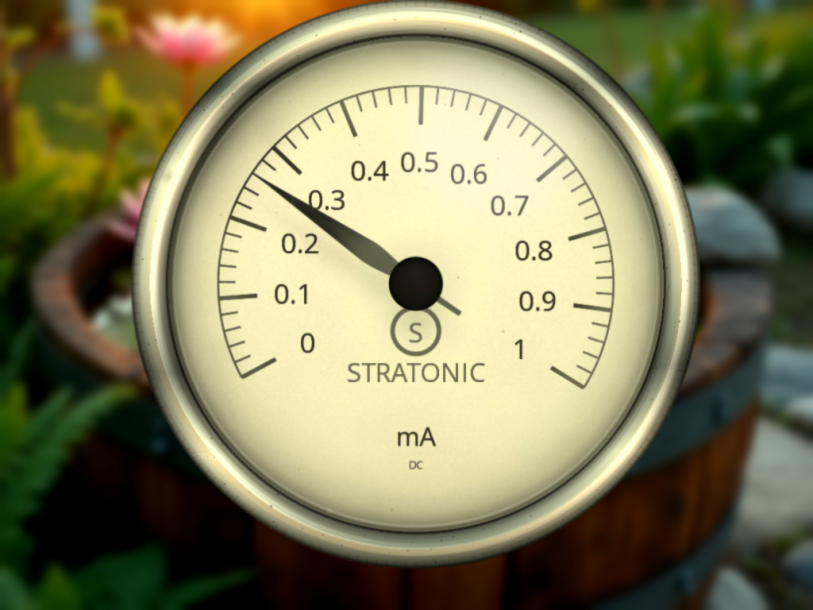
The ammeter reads 0.26 mA
